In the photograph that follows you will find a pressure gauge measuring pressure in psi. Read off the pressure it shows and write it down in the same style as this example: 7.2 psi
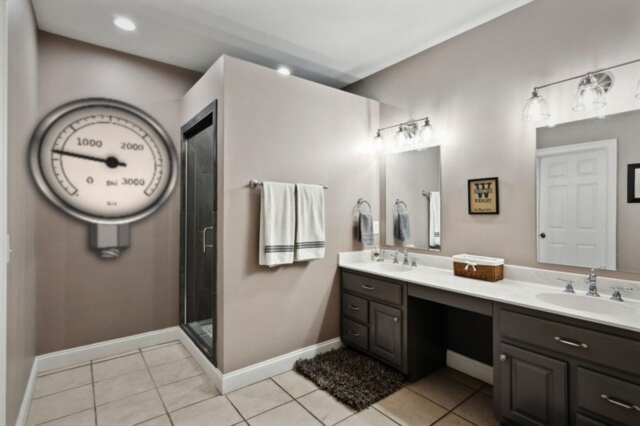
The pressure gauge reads 600 psi
